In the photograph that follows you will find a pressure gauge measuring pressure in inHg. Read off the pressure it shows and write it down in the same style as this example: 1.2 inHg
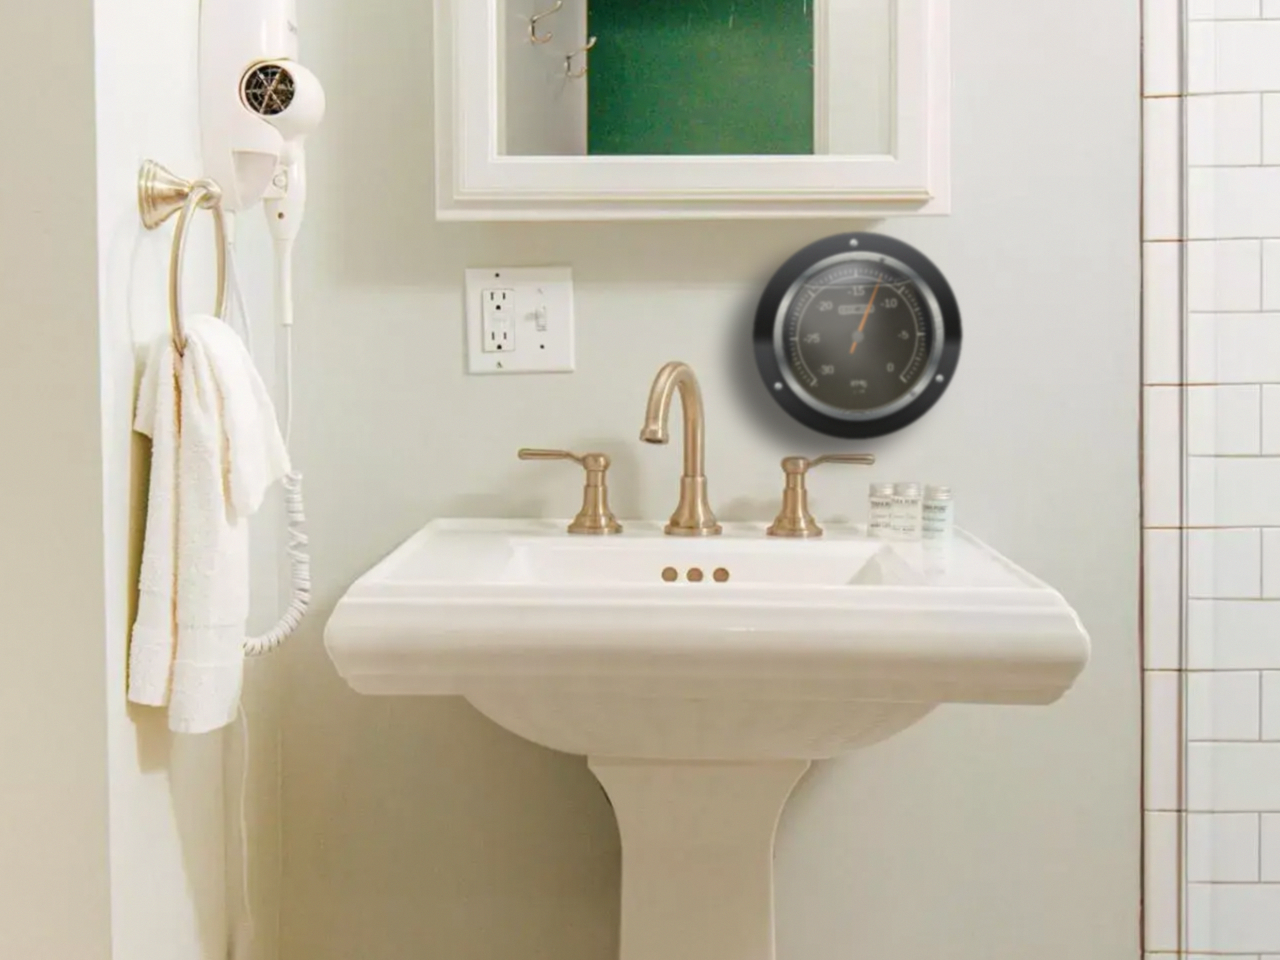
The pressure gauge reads -12.5 inHg
